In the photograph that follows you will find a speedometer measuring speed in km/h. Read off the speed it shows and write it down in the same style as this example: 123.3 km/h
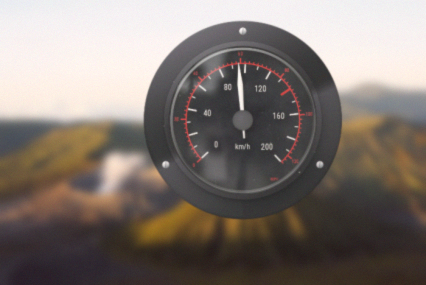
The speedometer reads 95 km/h
